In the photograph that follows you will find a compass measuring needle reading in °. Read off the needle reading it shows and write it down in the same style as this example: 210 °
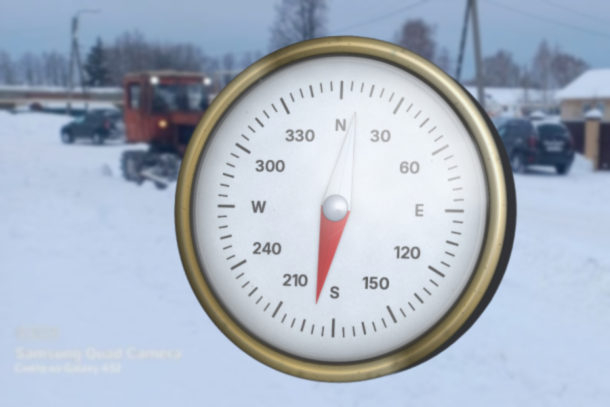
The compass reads 190 °
